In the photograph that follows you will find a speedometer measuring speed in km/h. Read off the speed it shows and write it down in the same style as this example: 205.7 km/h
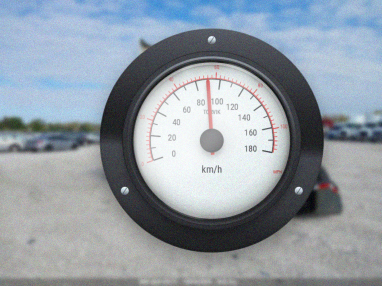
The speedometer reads 90 km/h
